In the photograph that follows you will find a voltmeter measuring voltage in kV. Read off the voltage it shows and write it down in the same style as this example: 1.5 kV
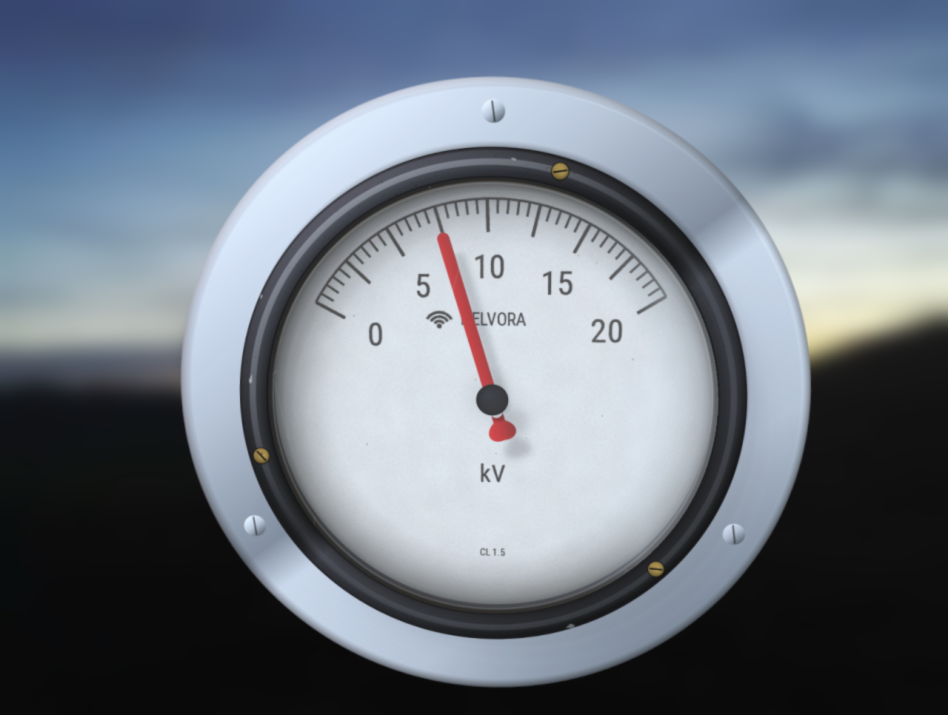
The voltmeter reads 7.5 kV
